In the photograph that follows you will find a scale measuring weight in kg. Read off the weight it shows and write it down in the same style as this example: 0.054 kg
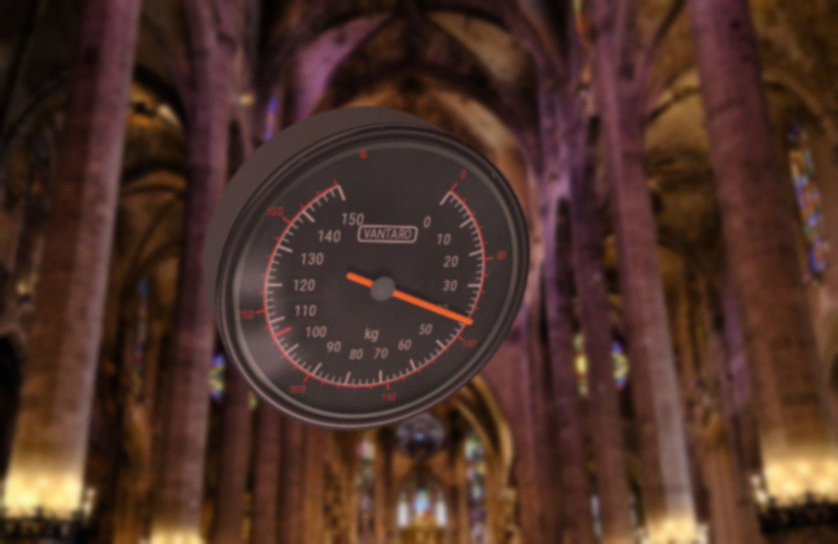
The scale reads 40 kg
